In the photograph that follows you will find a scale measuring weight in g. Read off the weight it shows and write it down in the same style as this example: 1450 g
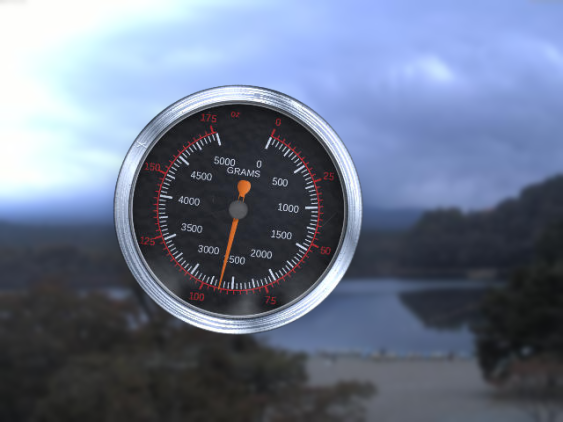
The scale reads 2650 g
